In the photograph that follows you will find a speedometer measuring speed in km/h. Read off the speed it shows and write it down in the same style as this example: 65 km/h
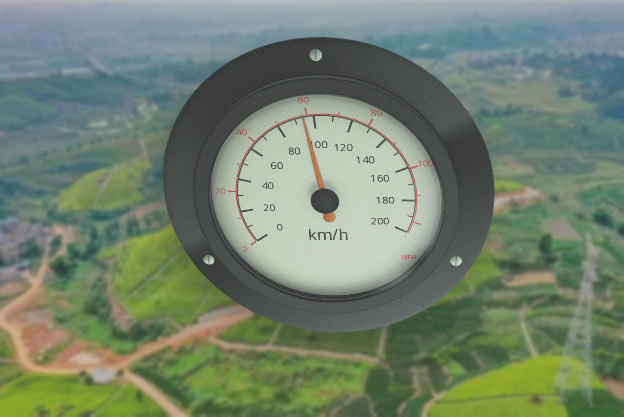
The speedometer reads 95 km/h
